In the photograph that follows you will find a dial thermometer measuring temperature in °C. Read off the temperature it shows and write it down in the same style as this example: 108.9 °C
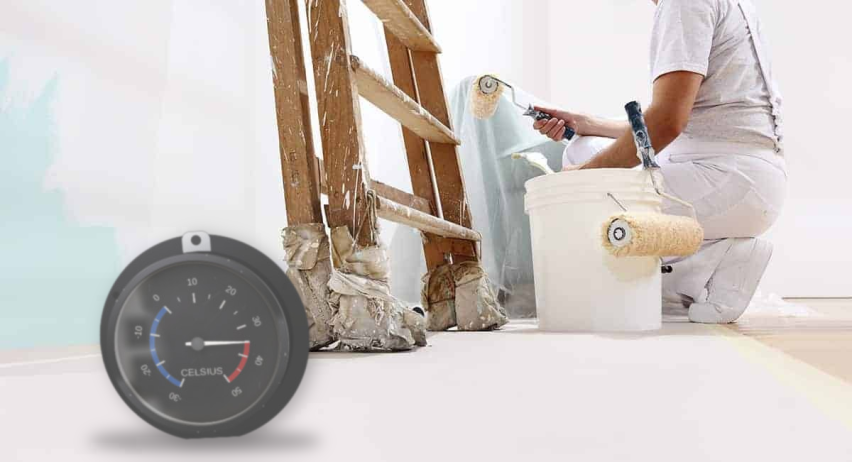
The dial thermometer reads 35 °C
